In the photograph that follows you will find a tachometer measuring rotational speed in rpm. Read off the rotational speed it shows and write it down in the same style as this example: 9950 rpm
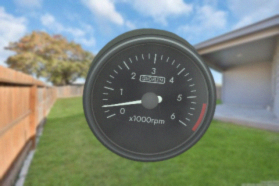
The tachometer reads 400 rpm
